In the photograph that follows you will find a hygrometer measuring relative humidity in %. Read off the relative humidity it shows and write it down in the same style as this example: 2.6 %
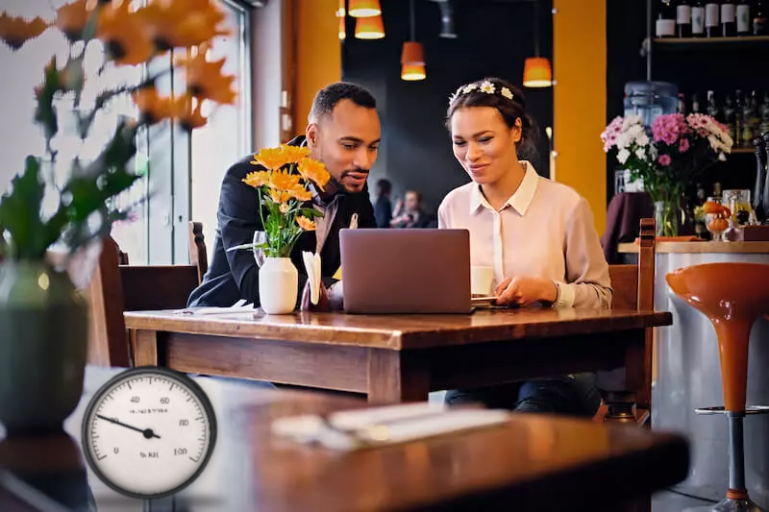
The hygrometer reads 20 %
